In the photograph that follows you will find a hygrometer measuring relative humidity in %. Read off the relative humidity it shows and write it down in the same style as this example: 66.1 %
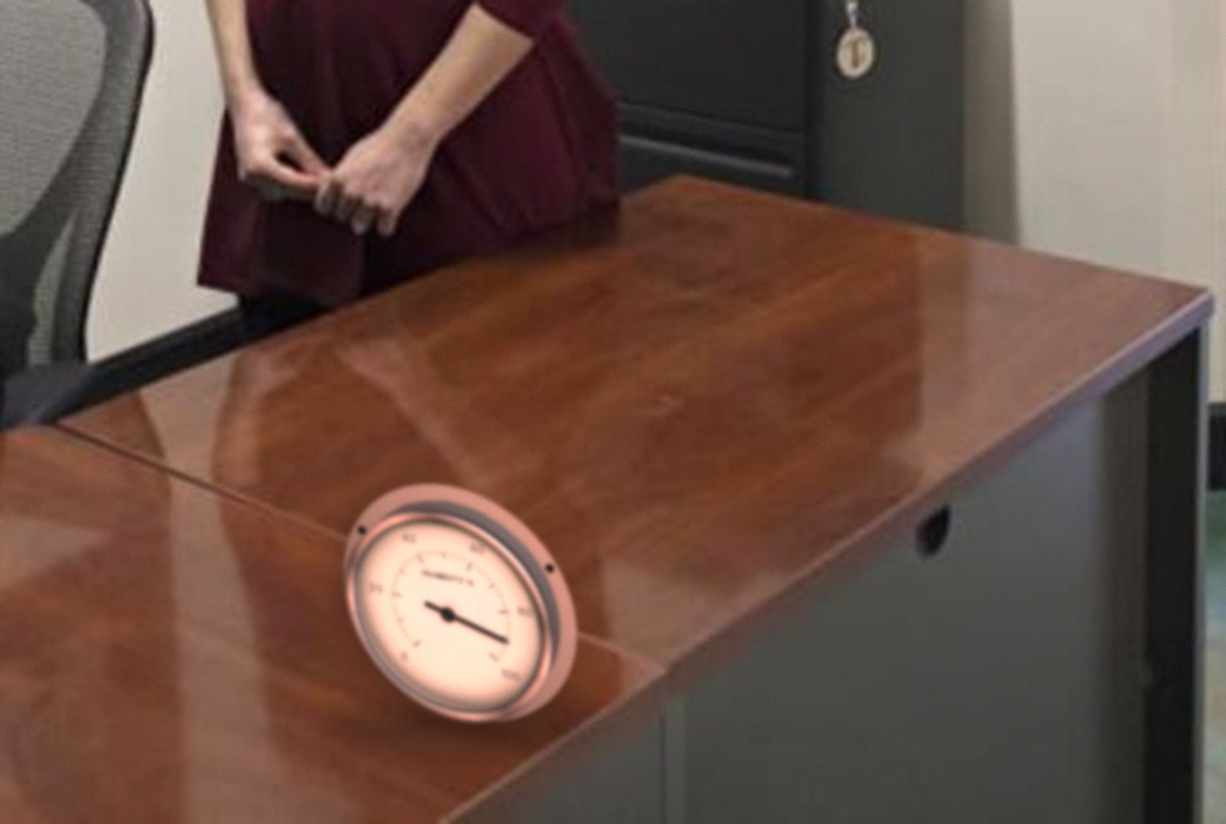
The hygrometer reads 90 %
